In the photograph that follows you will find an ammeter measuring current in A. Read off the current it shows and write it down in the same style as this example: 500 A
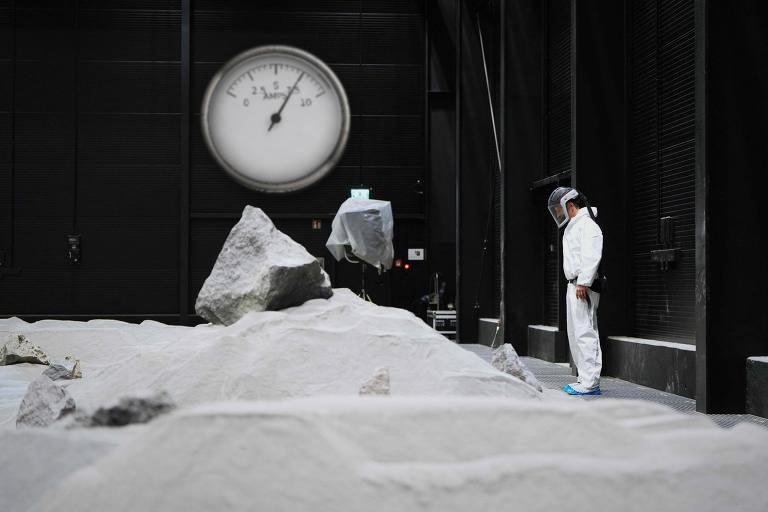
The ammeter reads 7.5 A
